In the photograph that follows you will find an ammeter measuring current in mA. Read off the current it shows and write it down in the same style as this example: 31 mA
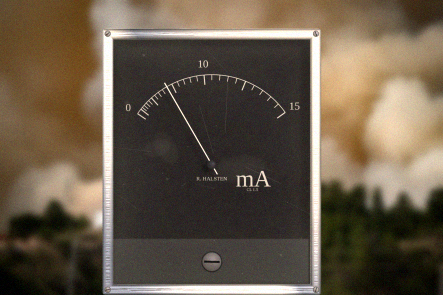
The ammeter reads 7 mA
